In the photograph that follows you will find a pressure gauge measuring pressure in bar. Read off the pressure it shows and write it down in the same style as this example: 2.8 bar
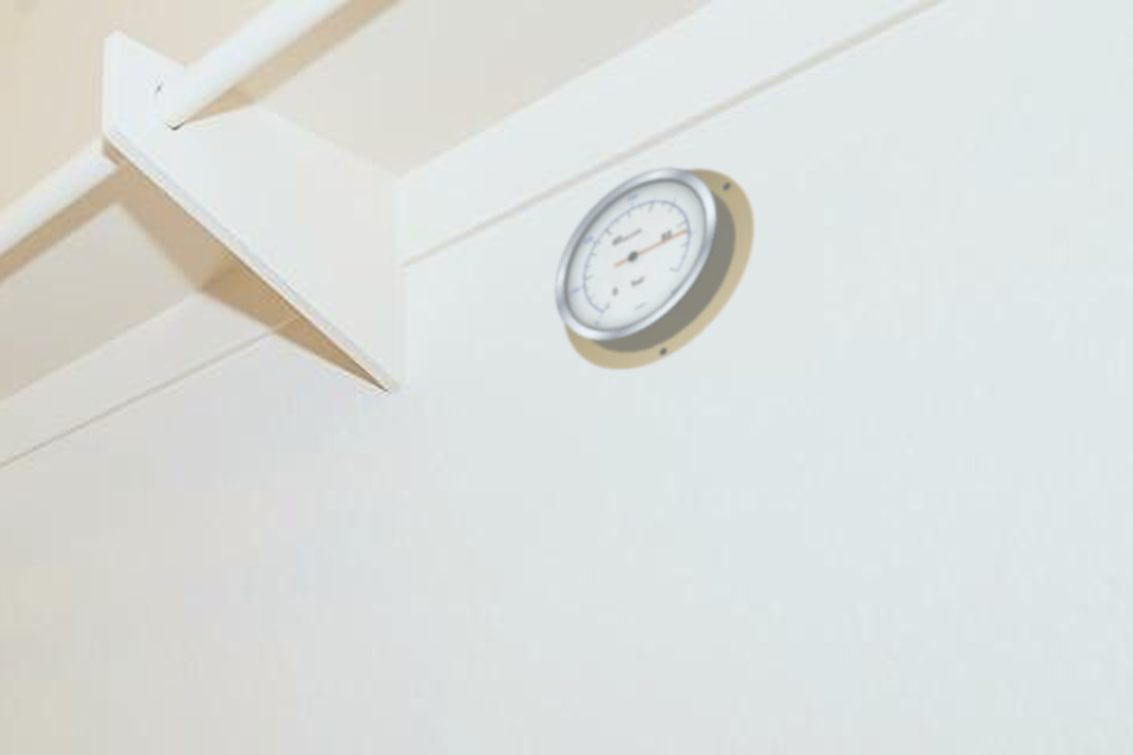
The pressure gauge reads 85 bar
